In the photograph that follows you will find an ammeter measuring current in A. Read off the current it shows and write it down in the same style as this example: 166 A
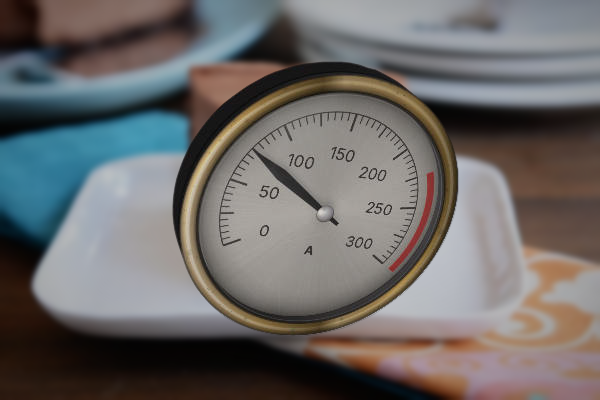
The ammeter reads 75 A
